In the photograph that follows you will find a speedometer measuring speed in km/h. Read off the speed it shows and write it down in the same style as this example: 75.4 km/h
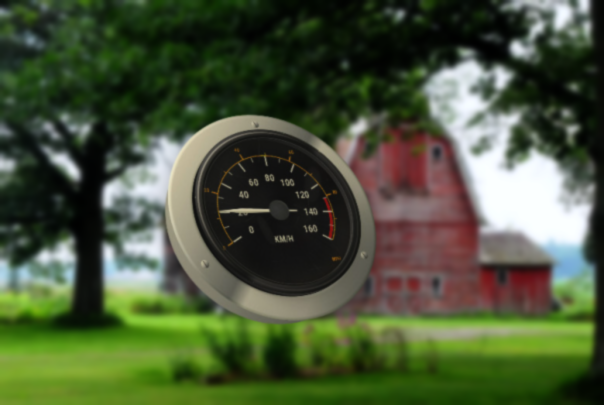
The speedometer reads 20 km/h
